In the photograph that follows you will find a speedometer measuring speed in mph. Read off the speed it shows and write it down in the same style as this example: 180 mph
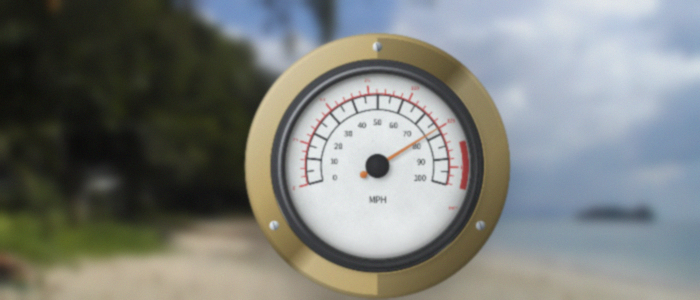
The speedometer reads 77.5 mph
